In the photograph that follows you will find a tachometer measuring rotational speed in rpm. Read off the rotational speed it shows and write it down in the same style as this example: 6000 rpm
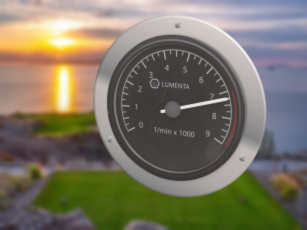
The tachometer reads 7250 rpm
